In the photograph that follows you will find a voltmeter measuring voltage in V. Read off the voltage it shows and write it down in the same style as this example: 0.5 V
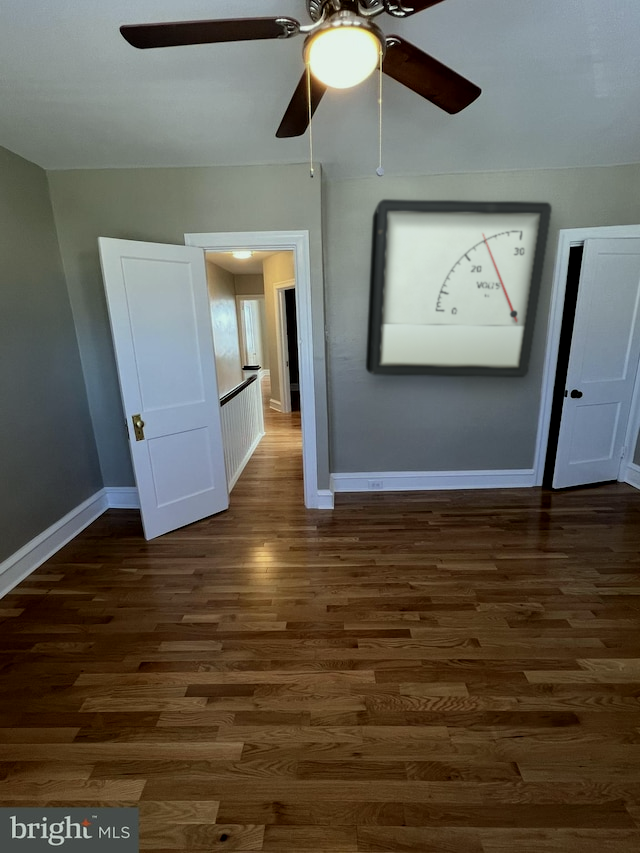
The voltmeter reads 24 V
